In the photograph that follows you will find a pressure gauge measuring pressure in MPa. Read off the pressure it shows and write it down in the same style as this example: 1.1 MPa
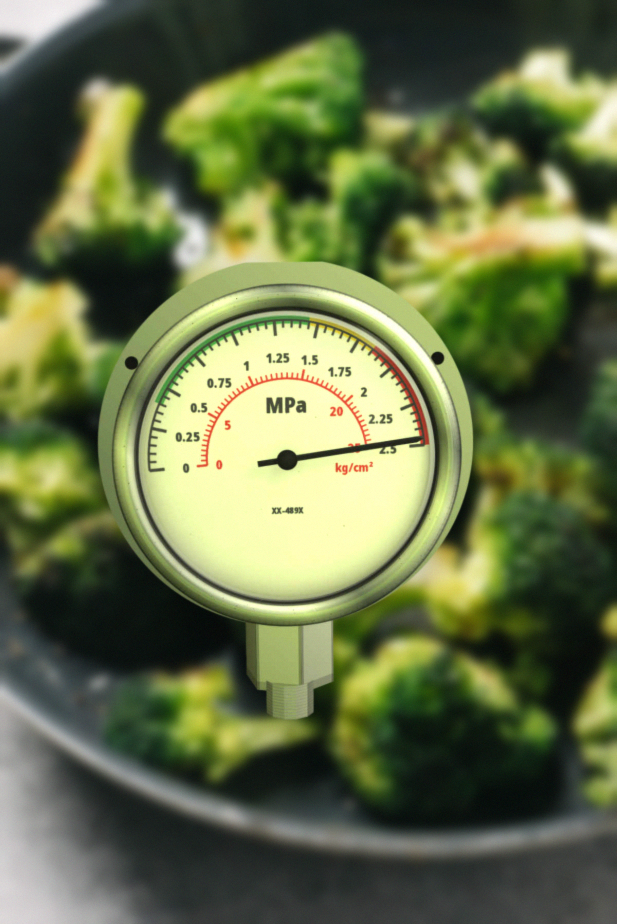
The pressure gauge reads 2.45 MPa
